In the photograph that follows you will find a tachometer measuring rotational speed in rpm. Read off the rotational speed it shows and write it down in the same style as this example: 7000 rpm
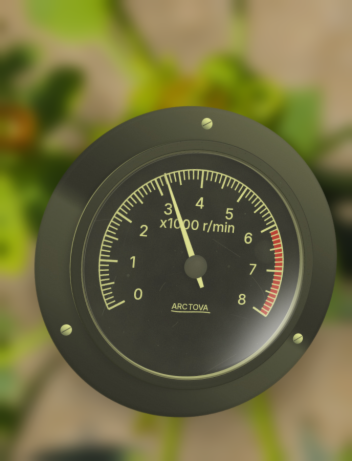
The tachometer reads 3200 rpm
